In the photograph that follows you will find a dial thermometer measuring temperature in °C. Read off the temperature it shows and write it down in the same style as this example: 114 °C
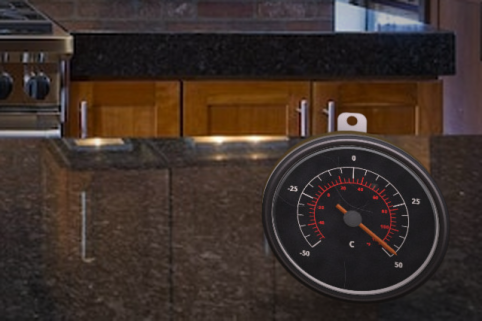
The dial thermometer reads 47.5 °C
